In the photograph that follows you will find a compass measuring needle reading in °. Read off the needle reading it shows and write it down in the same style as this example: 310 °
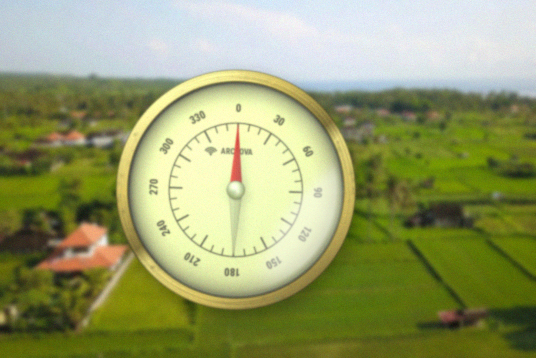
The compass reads 0 °
